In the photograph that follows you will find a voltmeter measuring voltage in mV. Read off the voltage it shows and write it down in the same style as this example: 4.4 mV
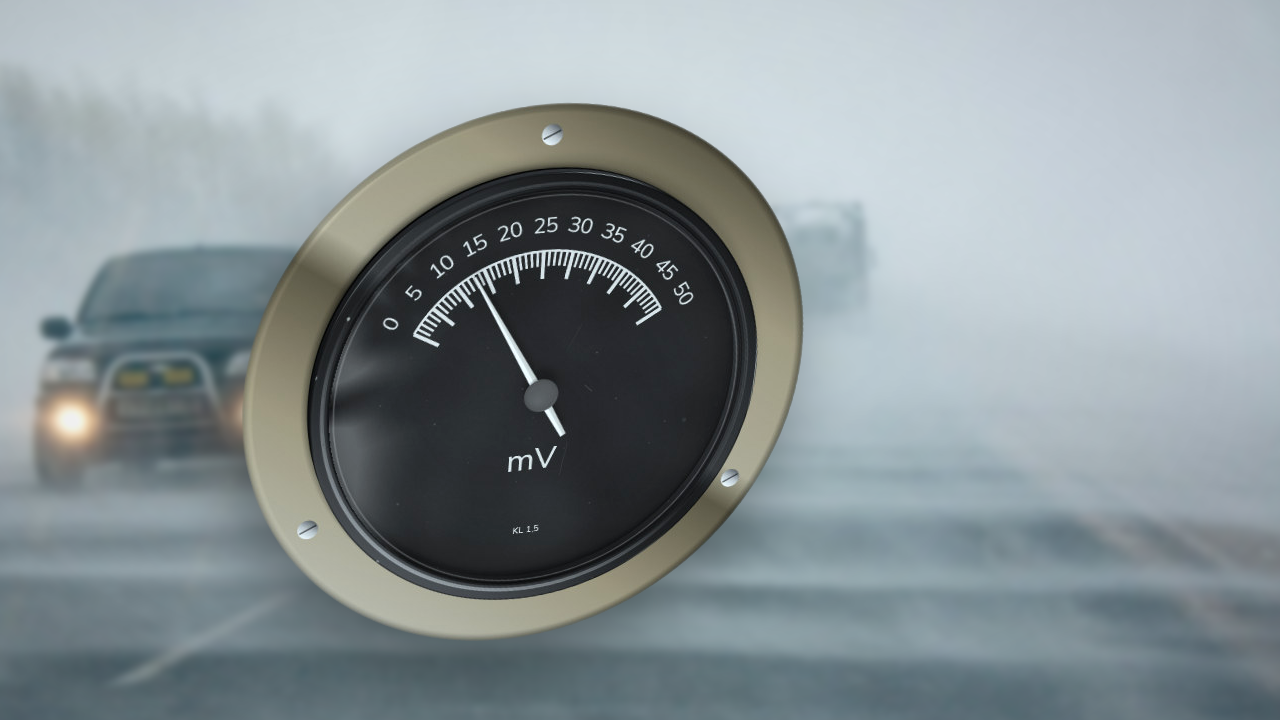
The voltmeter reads 13 mV
